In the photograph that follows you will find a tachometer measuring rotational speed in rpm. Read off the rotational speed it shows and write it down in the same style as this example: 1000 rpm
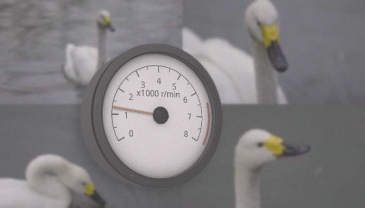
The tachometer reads 1250 rpm
